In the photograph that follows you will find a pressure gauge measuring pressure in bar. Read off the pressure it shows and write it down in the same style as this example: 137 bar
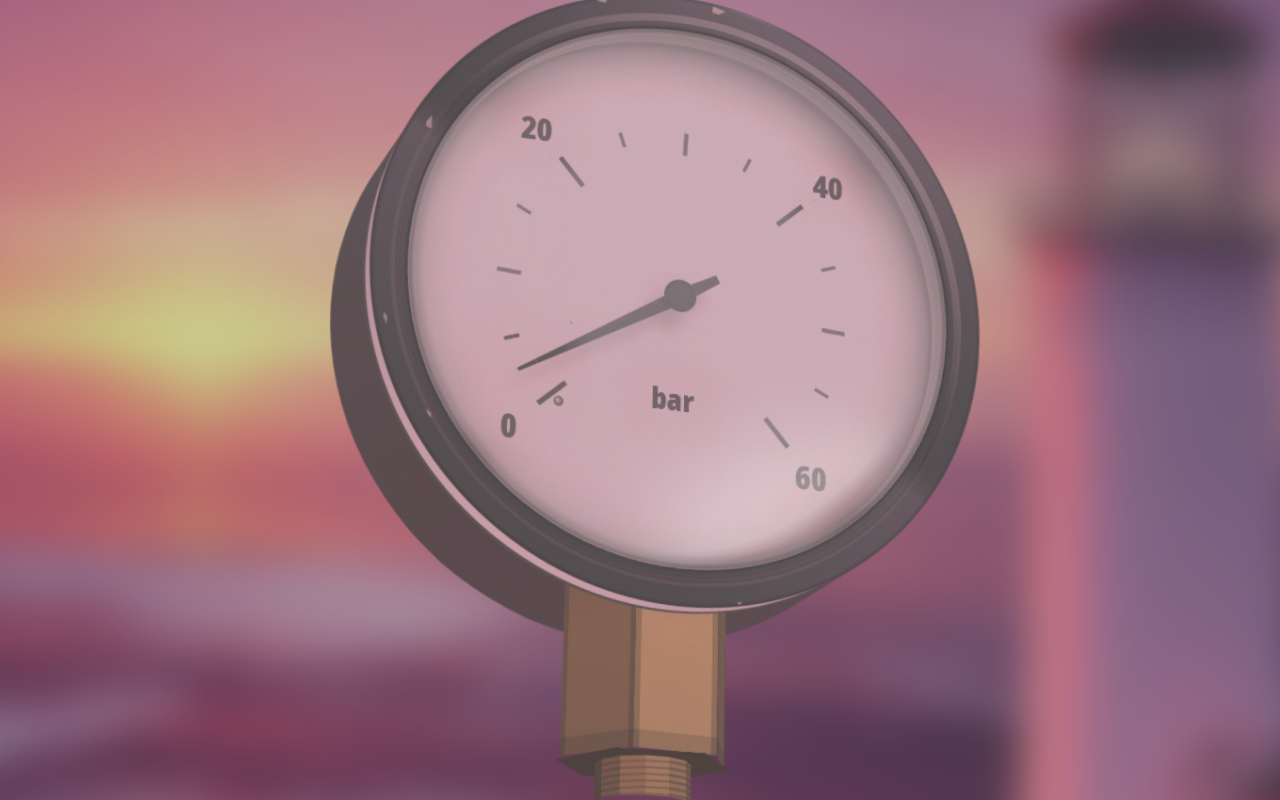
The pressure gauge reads 2.5 bar
